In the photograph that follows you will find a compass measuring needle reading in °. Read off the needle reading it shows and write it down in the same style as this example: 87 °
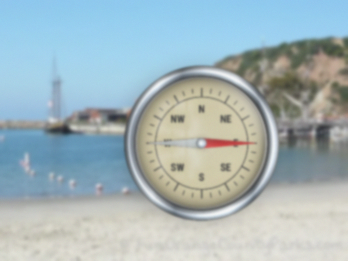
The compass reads 90 °
